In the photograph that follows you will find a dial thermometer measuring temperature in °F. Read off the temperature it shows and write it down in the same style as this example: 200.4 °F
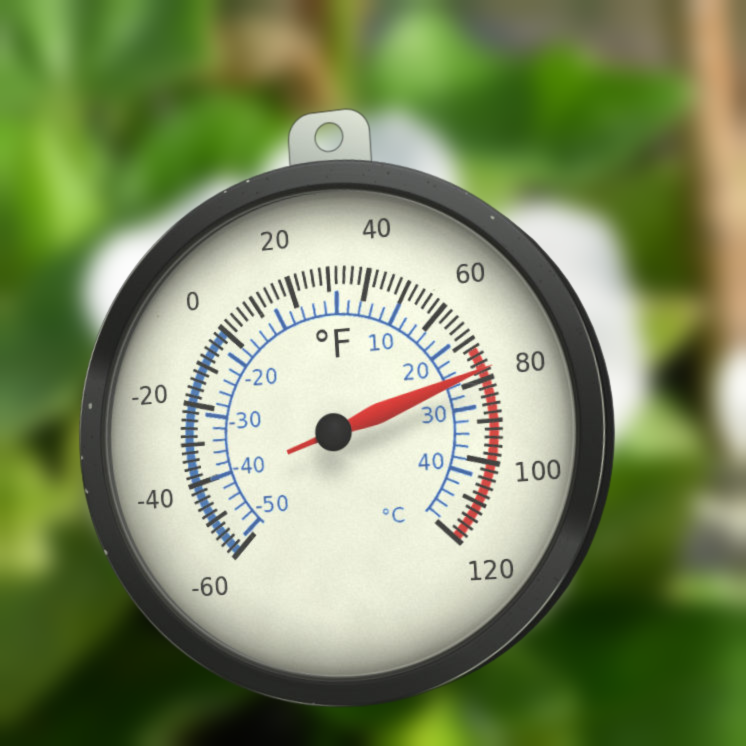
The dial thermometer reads 78 °F
